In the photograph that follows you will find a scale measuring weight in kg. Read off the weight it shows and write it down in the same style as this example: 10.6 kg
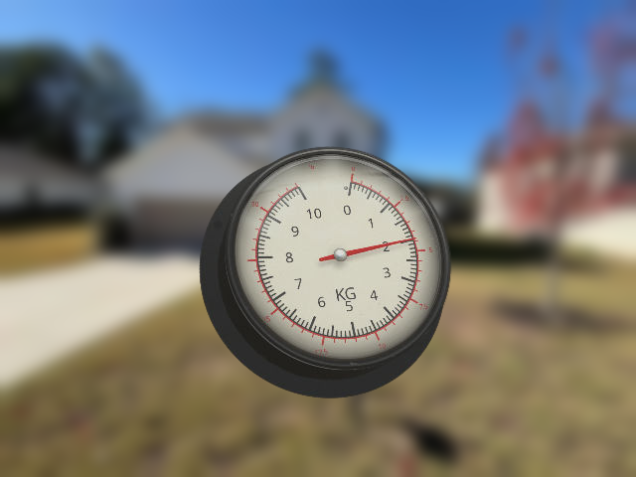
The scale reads 2 kg
